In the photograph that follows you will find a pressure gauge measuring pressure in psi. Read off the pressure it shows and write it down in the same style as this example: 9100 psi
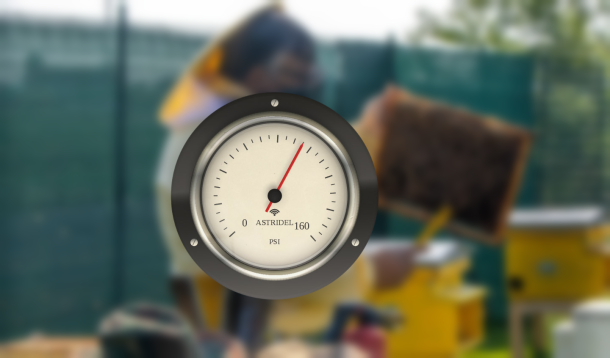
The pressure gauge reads 95 psi
